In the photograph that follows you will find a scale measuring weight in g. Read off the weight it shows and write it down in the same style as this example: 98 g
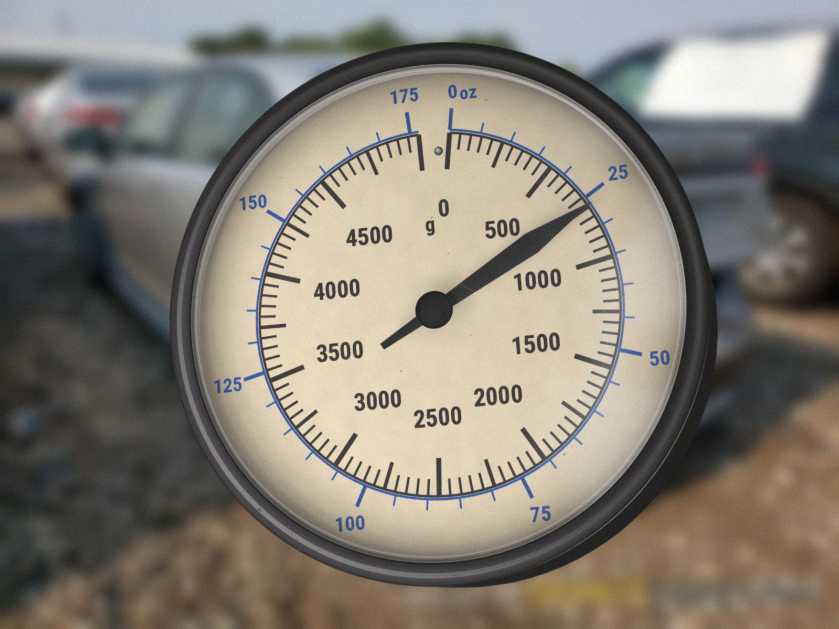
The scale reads 750 g
